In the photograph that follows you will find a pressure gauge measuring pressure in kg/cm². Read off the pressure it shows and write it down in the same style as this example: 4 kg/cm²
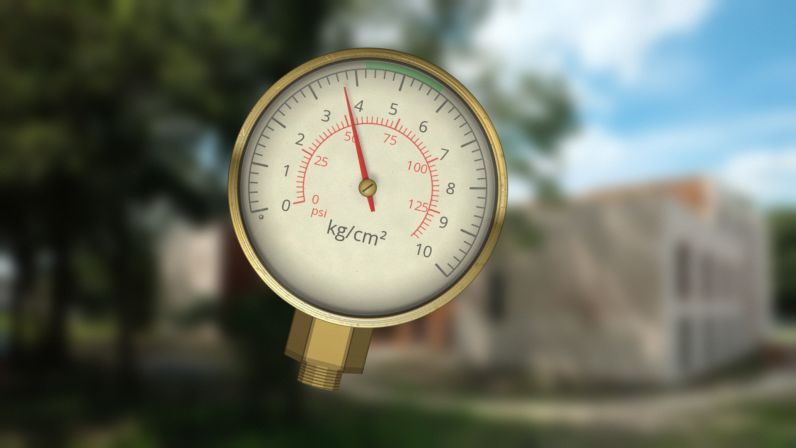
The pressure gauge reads 3.7 kg/cm²
